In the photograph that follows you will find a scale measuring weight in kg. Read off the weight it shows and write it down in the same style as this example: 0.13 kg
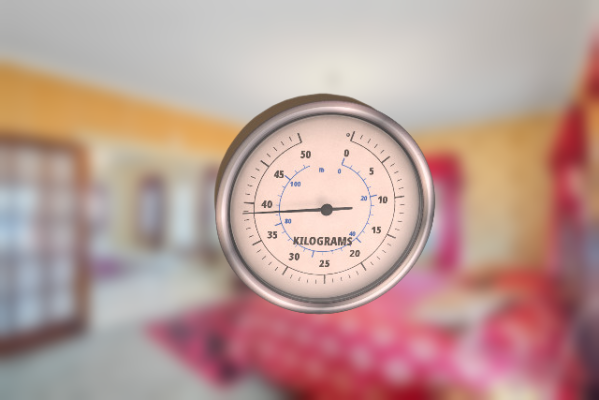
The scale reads 39 kg
